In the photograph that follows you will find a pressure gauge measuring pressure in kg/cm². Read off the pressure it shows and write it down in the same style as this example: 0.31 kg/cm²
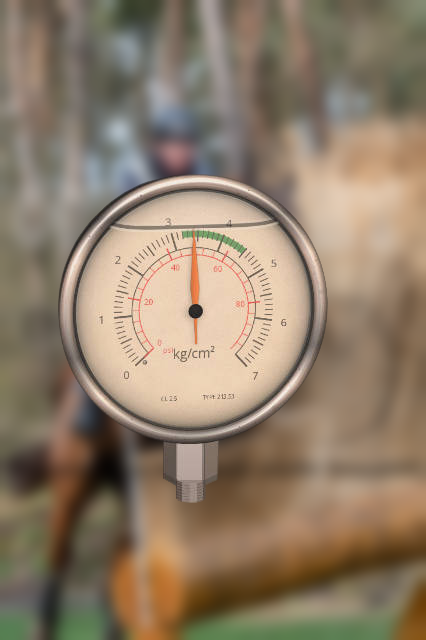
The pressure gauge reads 3.4 kg/cm²
